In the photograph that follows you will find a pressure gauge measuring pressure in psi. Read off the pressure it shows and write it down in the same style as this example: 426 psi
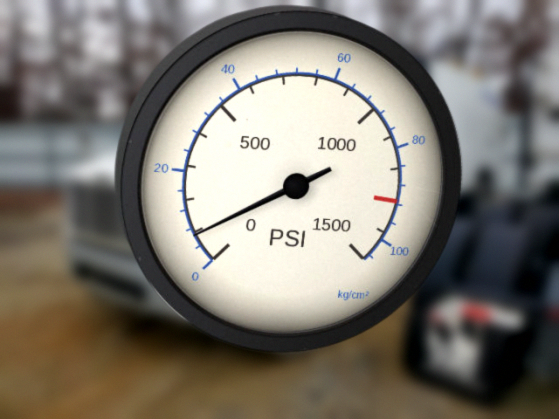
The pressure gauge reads 100 psi
